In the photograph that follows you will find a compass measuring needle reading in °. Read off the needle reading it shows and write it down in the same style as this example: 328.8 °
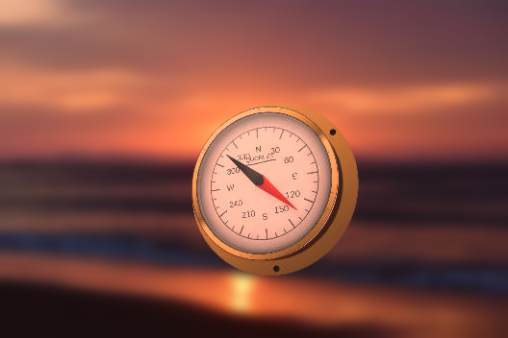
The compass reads 135 °
